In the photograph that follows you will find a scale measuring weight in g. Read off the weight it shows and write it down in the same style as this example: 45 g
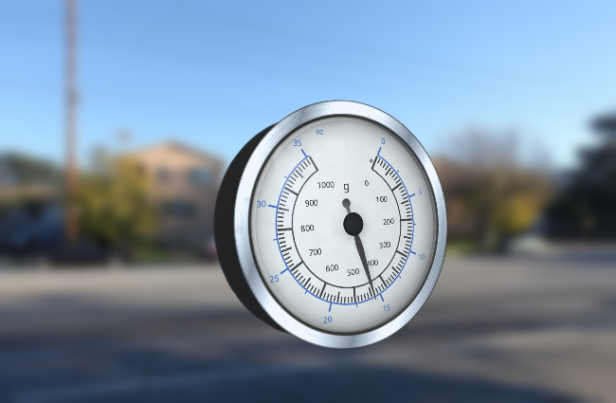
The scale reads 450 g
